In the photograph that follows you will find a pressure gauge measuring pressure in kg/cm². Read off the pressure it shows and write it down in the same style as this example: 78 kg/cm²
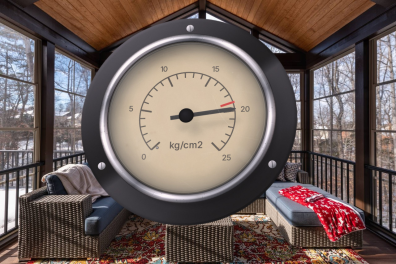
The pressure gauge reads 20 kg/cm²
